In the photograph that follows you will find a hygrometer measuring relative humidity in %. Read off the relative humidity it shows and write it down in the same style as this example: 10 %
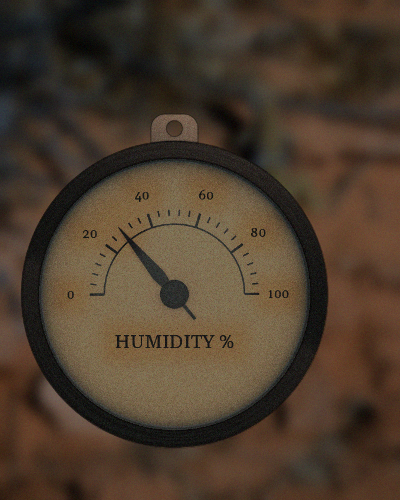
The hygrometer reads 28 %
